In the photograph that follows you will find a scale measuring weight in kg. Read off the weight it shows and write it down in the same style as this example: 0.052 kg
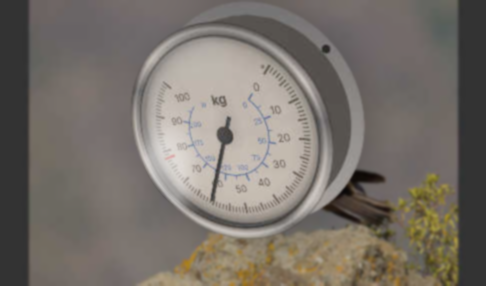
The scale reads 60 kg
